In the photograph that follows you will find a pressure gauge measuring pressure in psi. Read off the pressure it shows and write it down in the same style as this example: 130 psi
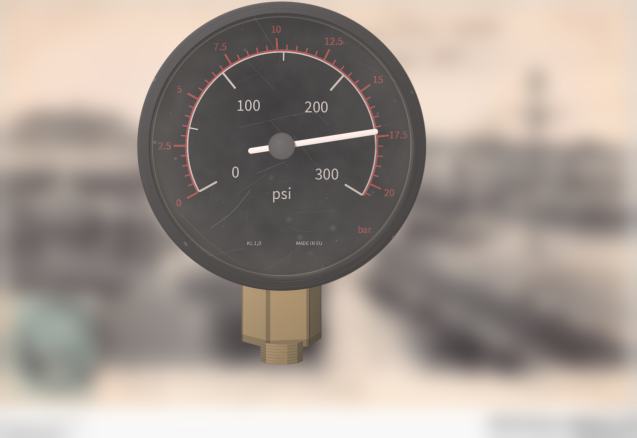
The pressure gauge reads 250 psi
